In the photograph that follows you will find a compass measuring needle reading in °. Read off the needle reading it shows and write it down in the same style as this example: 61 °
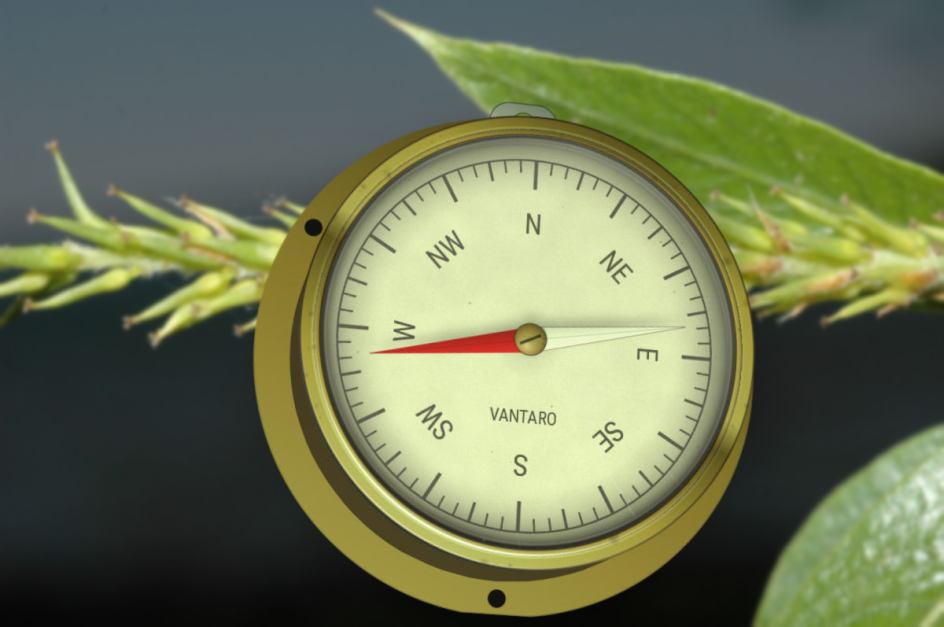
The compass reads 260 °
